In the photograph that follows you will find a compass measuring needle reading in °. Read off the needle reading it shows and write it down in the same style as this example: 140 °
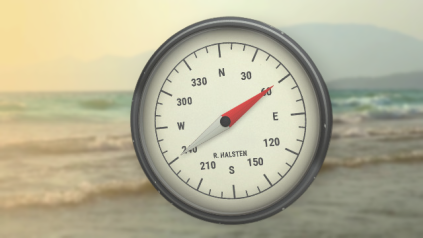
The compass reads 60 °
